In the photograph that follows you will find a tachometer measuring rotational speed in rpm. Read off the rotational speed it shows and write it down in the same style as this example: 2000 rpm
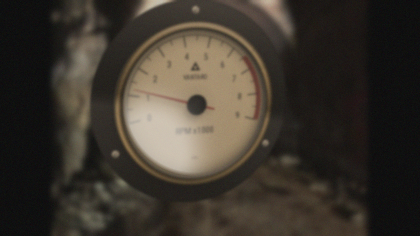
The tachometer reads 1250 rpm
